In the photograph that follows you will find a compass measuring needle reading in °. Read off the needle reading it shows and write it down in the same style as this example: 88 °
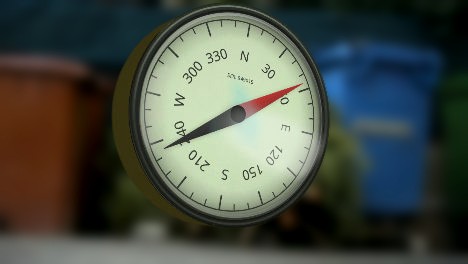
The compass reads 55 °
